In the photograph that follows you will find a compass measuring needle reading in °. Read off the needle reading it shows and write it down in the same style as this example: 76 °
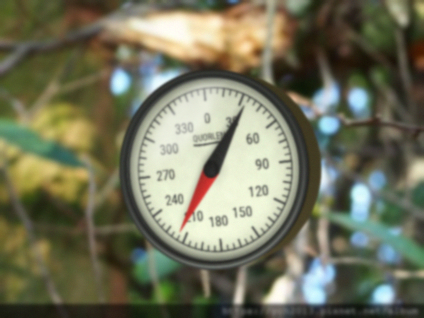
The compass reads 215 °
